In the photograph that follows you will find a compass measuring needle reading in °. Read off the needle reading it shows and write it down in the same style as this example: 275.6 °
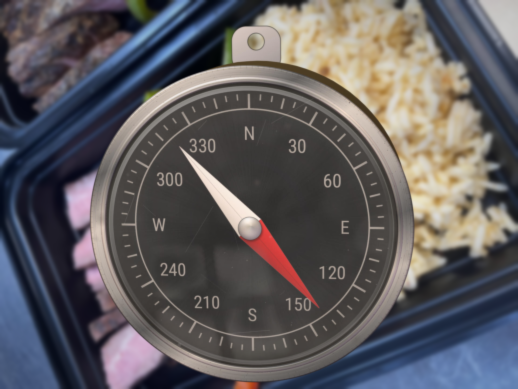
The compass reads 140 °
